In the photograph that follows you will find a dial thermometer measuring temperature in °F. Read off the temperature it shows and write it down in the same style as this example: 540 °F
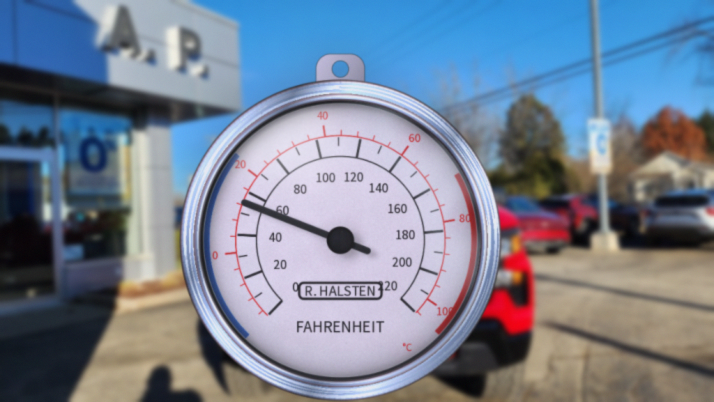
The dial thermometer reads 55 °F
